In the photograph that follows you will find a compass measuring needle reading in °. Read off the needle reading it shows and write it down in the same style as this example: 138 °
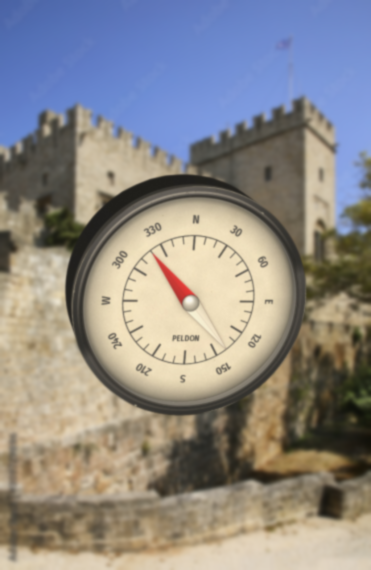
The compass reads 320 °
